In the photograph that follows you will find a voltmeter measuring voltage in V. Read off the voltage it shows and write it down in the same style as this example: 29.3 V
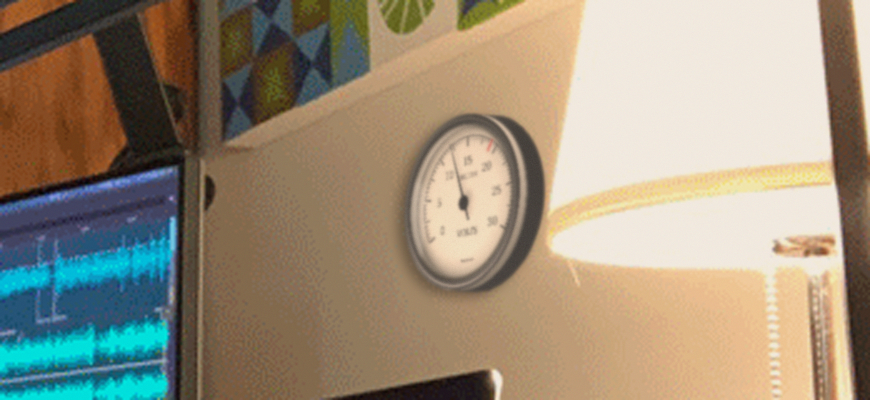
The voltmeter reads 12.5 V
